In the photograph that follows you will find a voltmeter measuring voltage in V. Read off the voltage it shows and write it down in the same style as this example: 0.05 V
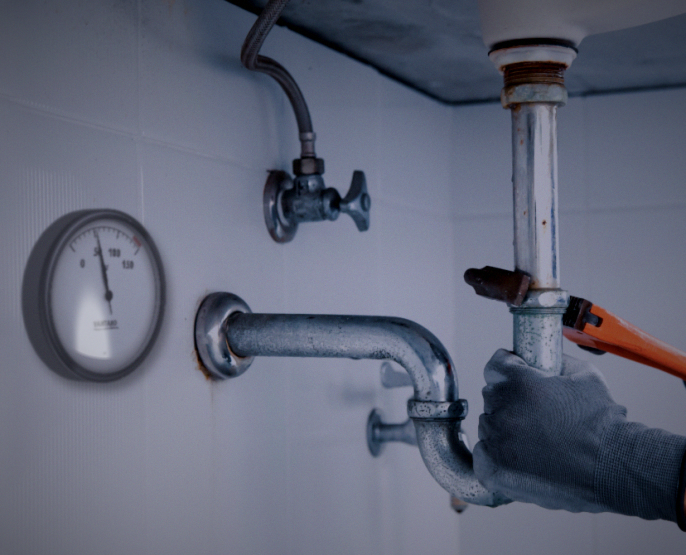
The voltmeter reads 50 V
